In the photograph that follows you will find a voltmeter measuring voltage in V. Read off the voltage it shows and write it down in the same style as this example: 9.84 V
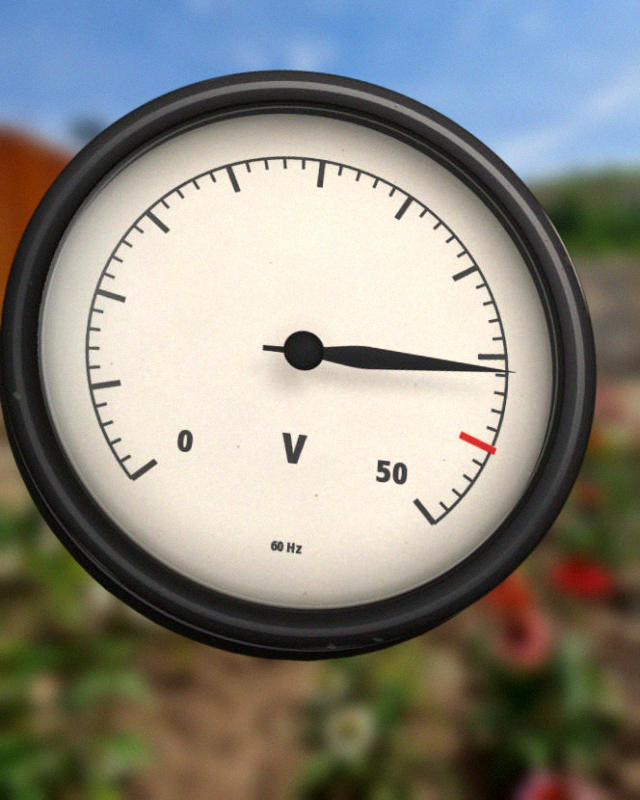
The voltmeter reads 41 V
